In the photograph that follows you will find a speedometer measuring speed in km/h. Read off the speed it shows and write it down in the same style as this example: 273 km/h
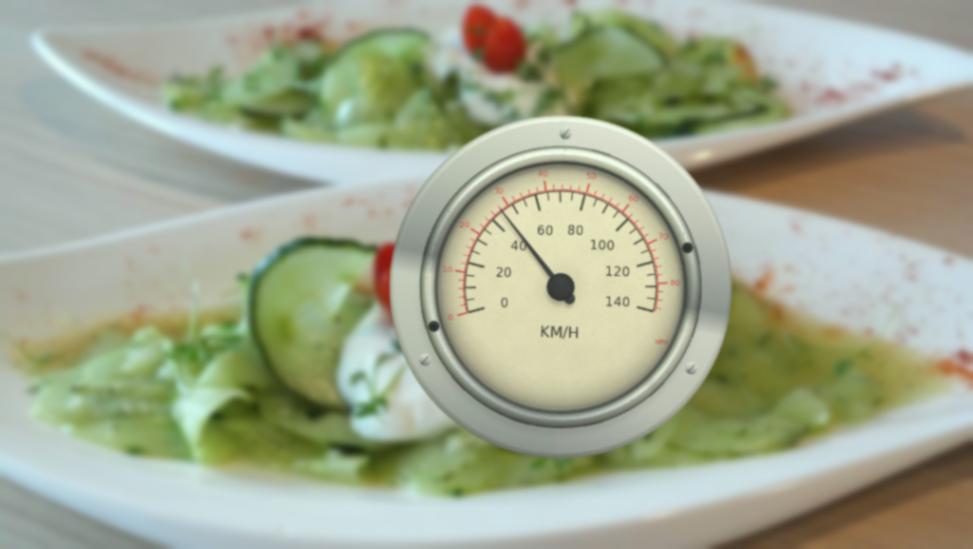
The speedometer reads 45 km/h
